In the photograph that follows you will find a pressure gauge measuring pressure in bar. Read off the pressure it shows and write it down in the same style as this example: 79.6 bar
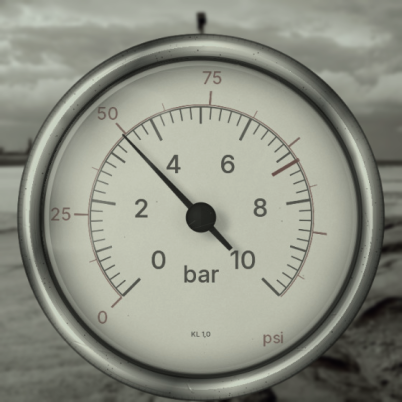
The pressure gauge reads 3.4 bar
